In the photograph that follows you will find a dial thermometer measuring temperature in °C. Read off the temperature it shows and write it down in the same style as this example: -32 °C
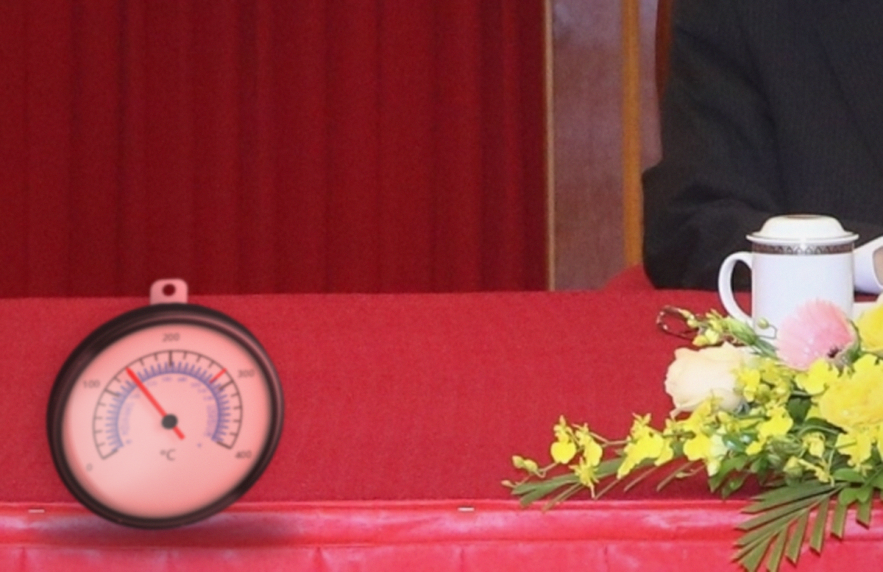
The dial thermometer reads 140 °C
